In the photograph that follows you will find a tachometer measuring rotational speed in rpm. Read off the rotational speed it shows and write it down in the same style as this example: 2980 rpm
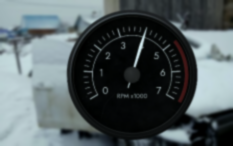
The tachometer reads 4000 rpm
